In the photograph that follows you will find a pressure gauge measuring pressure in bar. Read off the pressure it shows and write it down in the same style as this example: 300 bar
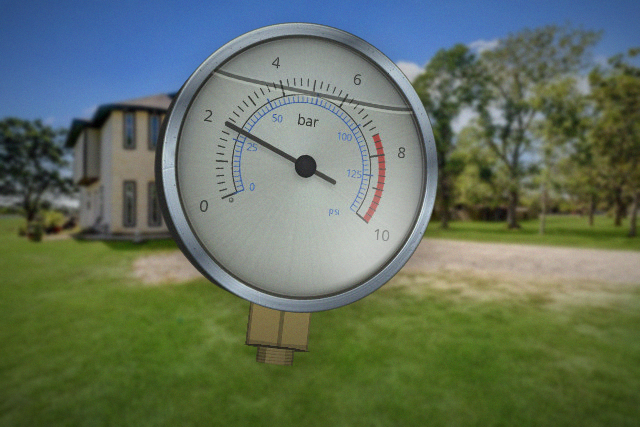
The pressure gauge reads 2 bar
